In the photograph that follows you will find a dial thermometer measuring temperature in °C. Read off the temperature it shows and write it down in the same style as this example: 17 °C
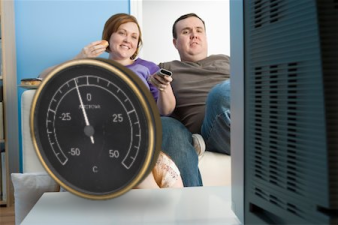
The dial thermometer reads -5 °C
